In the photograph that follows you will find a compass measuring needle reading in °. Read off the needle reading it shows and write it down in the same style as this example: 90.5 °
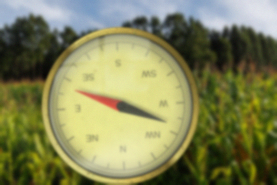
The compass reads 112.5 °
